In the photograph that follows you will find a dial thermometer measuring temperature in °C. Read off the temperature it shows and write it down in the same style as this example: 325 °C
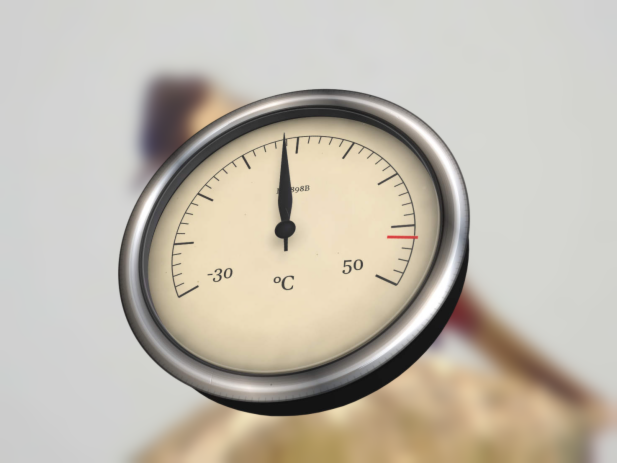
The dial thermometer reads 8 °C
